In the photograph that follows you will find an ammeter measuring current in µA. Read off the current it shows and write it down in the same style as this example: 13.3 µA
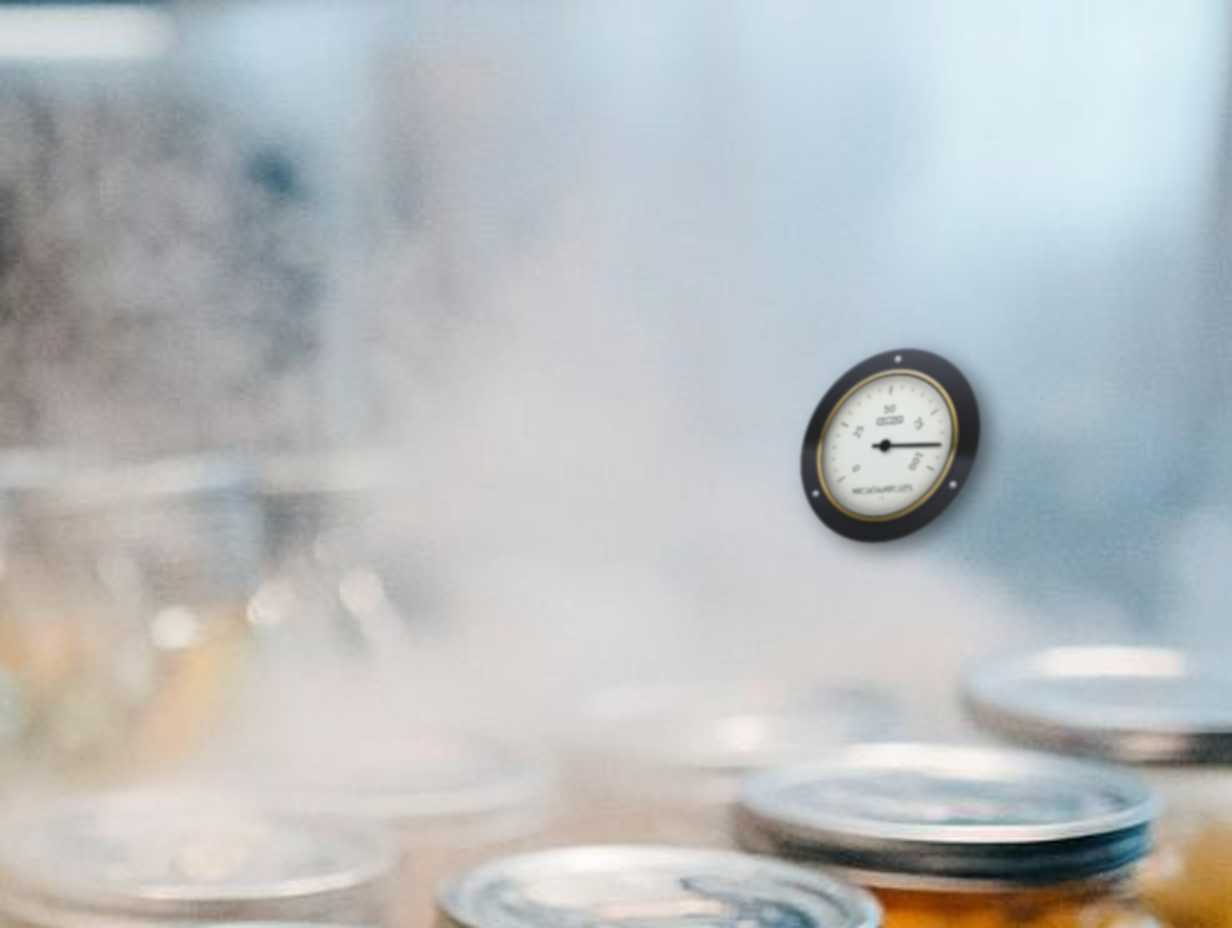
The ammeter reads 90 µA
